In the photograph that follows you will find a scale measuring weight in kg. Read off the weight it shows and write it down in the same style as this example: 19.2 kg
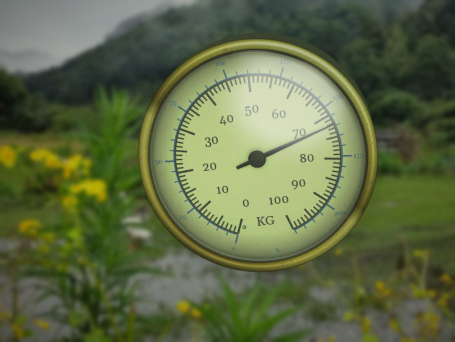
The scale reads 72 kg
